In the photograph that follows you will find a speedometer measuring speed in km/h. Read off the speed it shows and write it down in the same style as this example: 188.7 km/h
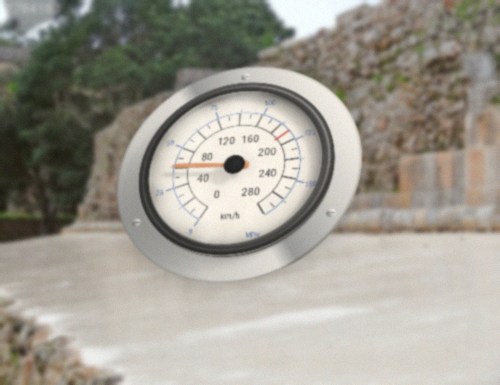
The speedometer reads 60 km/h
